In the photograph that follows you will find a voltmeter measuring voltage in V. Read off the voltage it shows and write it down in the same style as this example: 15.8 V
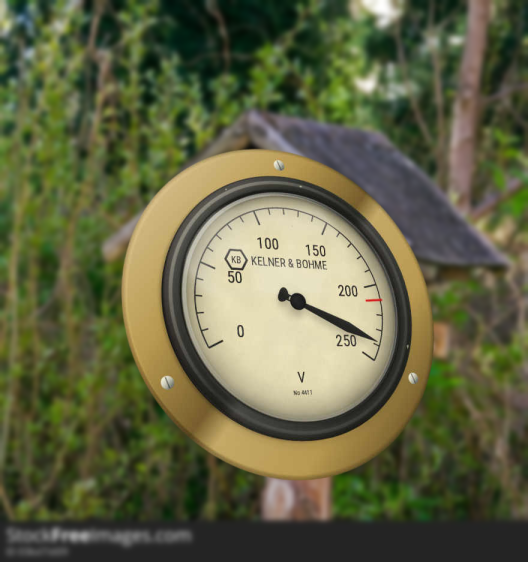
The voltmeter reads 240 V
